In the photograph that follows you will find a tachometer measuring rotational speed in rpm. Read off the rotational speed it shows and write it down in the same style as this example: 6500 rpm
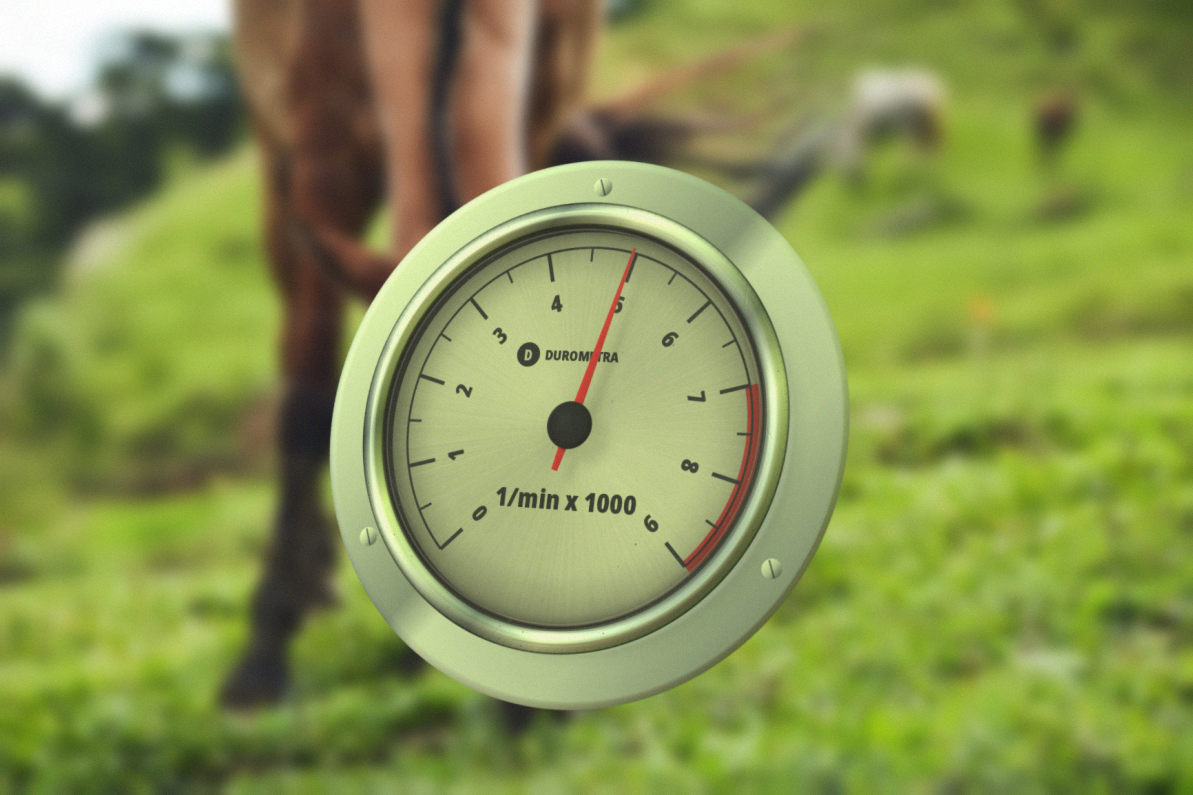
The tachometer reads 5000 rpm
